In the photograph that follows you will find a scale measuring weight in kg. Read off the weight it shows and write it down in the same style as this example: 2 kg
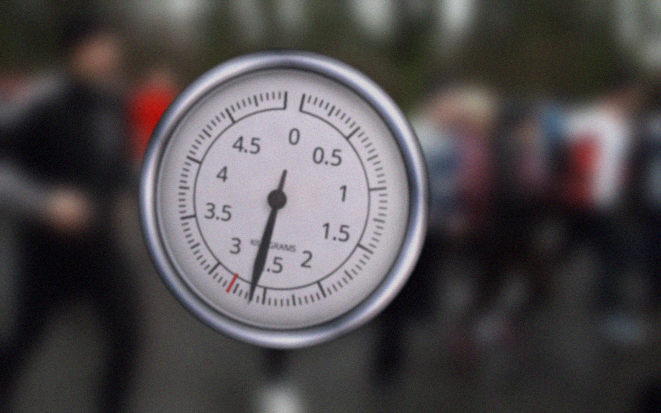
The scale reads 2.6 kg
